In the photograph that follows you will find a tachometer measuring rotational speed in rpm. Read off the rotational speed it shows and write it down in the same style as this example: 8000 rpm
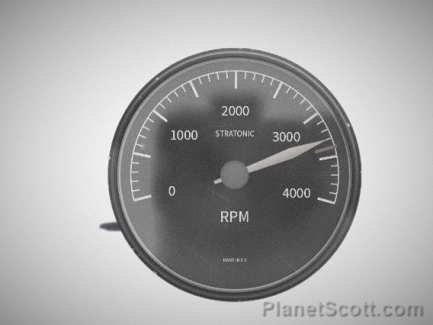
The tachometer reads 3300 rpm
